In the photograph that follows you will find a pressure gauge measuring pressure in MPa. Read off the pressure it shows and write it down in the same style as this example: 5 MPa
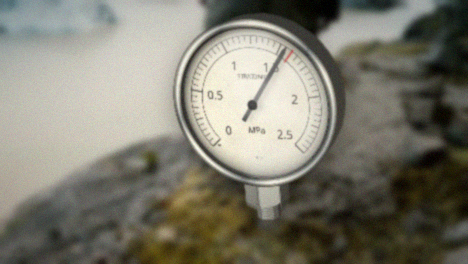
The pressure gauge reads 1.55 MPa
